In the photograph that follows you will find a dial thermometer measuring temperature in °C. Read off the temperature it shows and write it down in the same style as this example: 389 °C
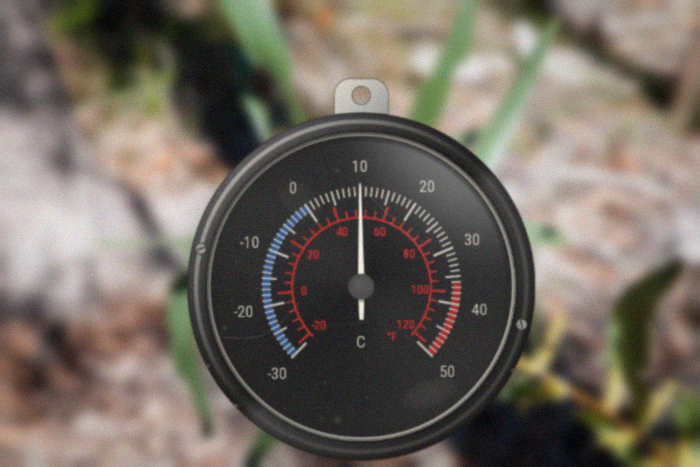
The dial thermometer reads 10 °C
